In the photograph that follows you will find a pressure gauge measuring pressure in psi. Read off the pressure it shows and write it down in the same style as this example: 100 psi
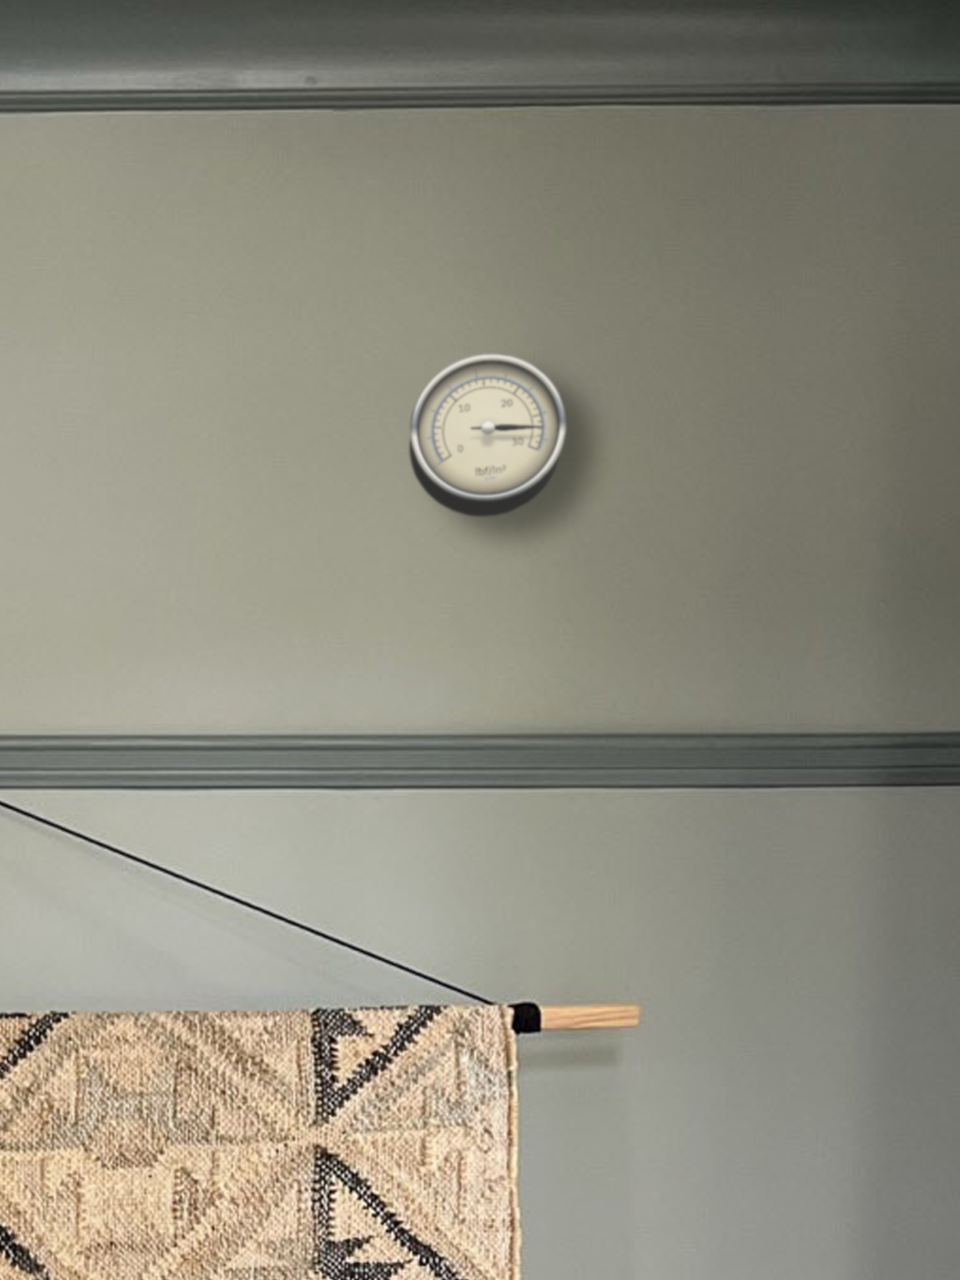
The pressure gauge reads 27 psi
